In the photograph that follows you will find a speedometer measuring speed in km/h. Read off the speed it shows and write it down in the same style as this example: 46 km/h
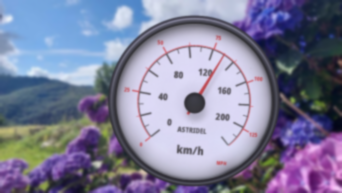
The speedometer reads 130 km/h
